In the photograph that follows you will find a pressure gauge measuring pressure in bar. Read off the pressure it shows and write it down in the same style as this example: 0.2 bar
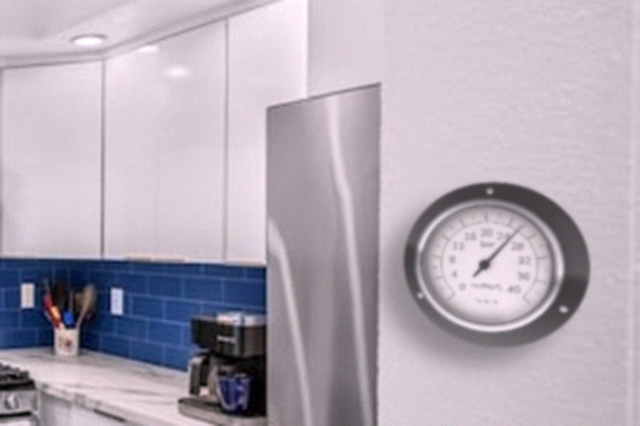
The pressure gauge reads 26 bar
